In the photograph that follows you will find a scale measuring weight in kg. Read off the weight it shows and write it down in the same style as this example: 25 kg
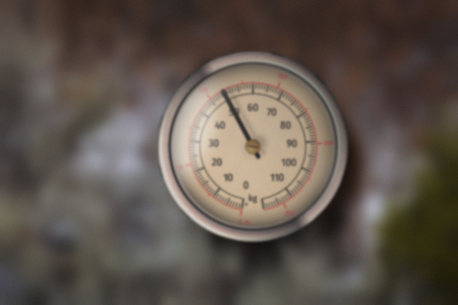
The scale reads 50 kg
